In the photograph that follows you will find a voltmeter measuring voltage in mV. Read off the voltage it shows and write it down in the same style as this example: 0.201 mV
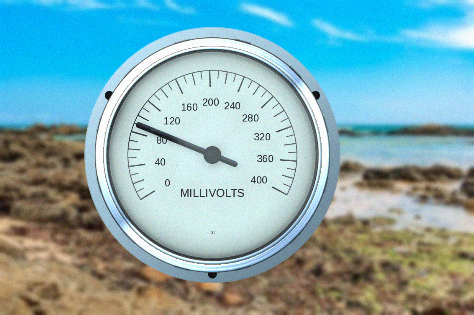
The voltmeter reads 90 mV
